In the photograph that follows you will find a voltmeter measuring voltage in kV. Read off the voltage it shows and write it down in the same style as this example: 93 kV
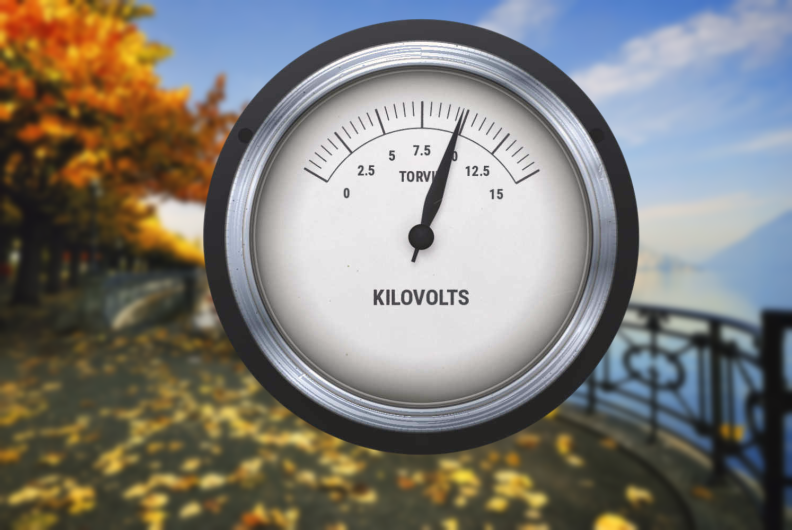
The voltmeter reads 9.75 kV
